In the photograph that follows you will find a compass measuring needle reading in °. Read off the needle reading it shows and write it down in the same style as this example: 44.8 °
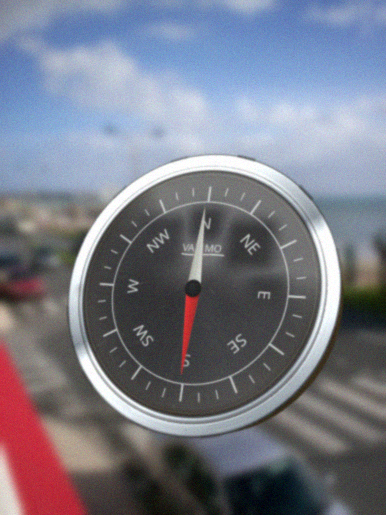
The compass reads 180 °
